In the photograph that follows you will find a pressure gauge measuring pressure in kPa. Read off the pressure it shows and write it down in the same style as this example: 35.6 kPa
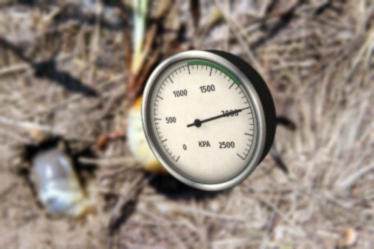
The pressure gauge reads 2000 kPa
